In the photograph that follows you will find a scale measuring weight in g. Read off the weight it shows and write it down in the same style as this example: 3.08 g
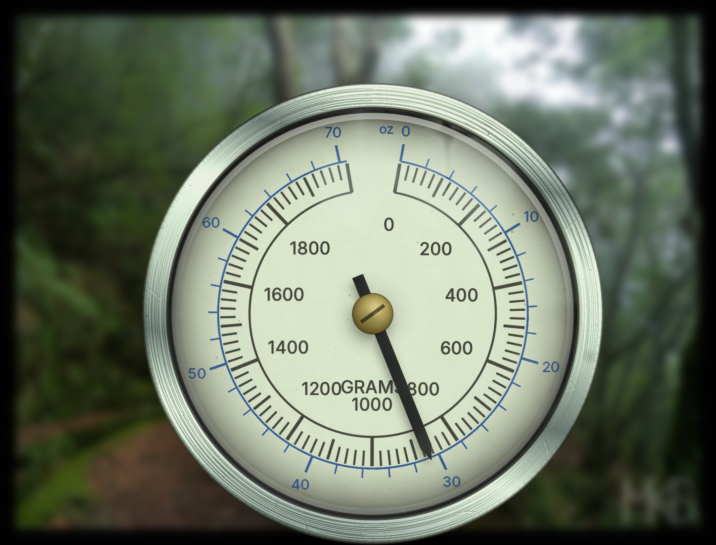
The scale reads 870 g
